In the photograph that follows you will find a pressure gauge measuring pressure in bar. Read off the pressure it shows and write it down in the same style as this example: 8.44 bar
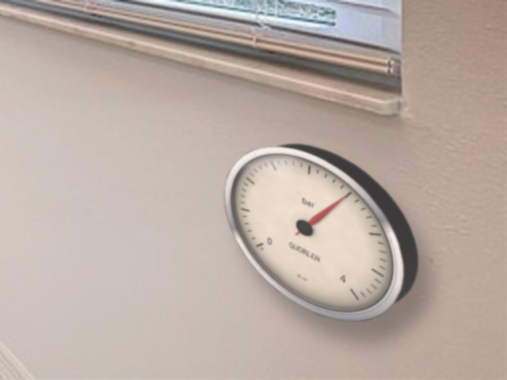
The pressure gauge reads 2.5 bar
